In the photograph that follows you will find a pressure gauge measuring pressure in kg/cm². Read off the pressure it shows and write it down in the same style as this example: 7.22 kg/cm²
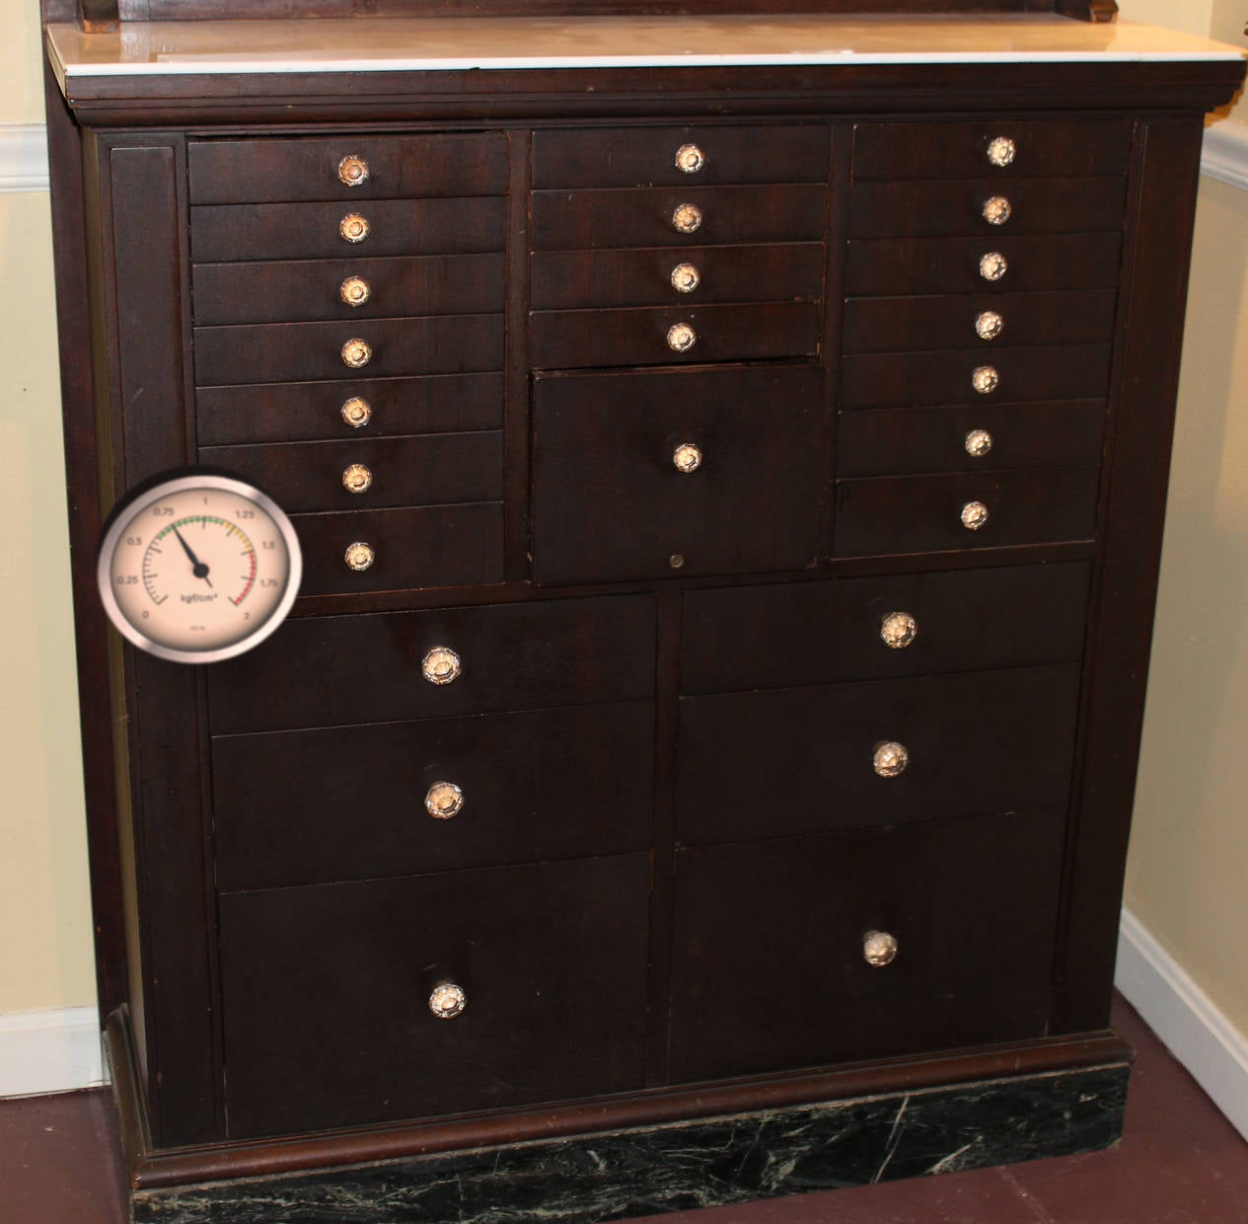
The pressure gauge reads 0.75 kg/cm²
